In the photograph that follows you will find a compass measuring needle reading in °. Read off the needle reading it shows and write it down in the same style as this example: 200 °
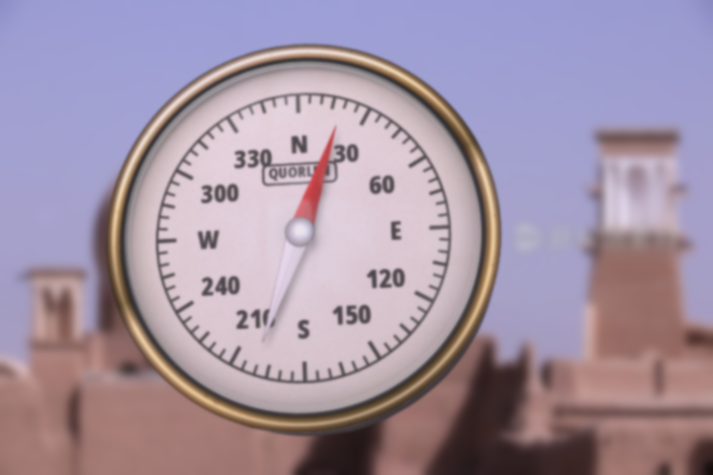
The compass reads 20 °
